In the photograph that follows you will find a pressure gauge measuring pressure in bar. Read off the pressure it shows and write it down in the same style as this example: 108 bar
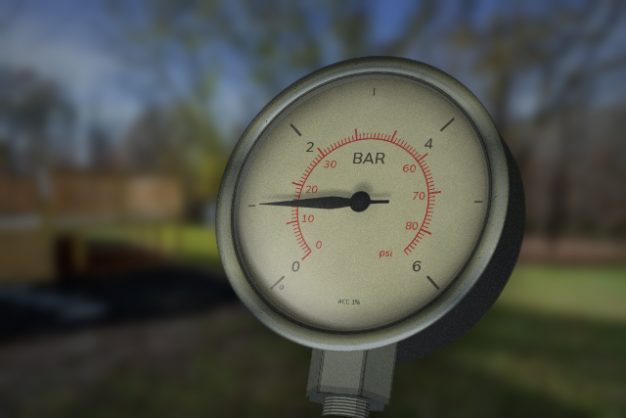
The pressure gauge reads 1 bar
